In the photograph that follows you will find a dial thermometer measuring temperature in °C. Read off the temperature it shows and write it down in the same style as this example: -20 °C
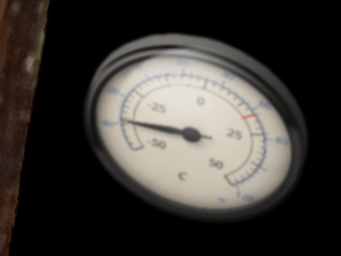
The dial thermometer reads -37.5 °C
